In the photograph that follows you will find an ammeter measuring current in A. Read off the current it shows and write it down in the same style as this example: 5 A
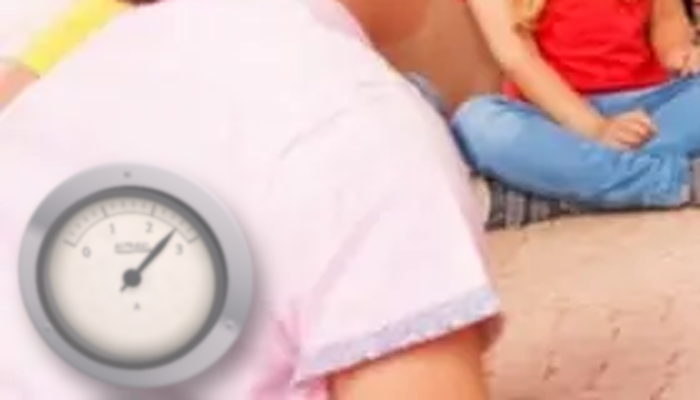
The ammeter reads 2.6 A
